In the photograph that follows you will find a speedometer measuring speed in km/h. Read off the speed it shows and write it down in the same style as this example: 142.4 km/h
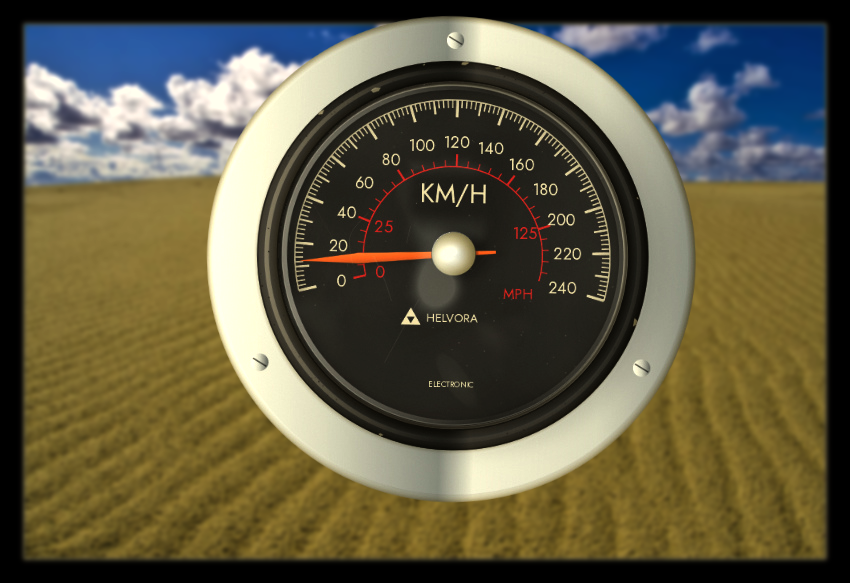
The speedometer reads 12 km/h
